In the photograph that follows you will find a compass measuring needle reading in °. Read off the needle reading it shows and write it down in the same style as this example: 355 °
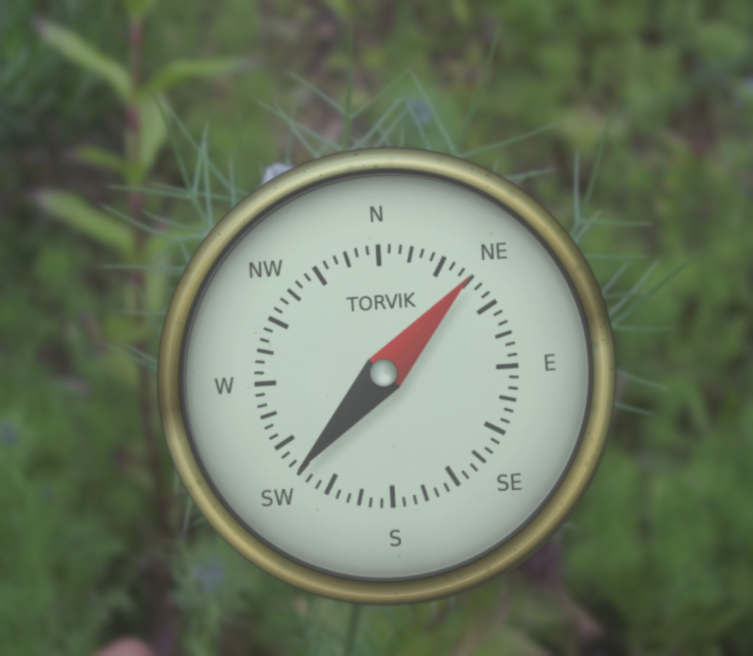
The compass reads 45 °
